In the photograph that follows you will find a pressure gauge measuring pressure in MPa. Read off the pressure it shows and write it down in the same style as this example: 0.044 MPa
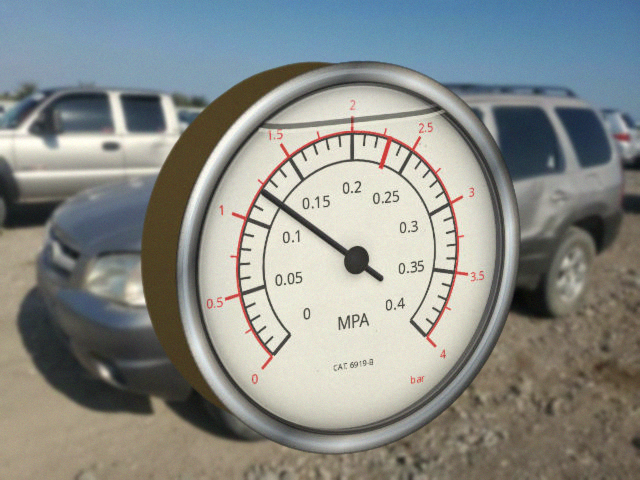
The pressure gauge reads 0.12 MPa
